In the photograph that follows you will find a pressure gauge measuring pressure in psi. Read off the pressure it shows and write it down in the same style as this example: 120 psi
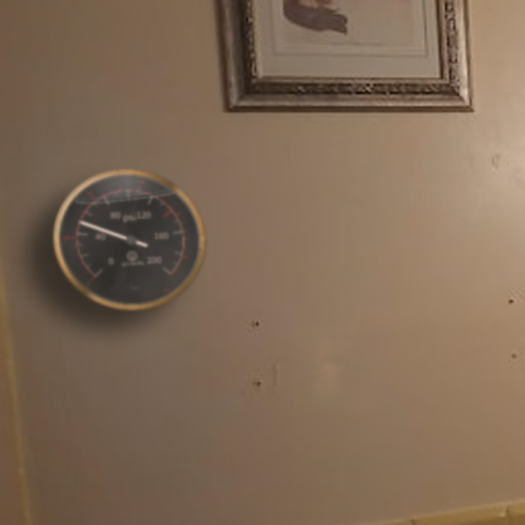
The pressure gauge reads 50 psi
